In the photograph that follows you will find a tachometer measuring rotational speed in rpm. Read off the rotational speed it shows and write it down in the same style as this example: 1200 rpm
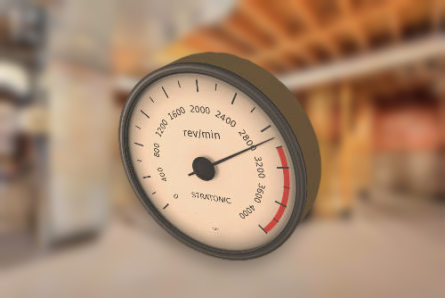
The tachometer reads 2900 rpm
